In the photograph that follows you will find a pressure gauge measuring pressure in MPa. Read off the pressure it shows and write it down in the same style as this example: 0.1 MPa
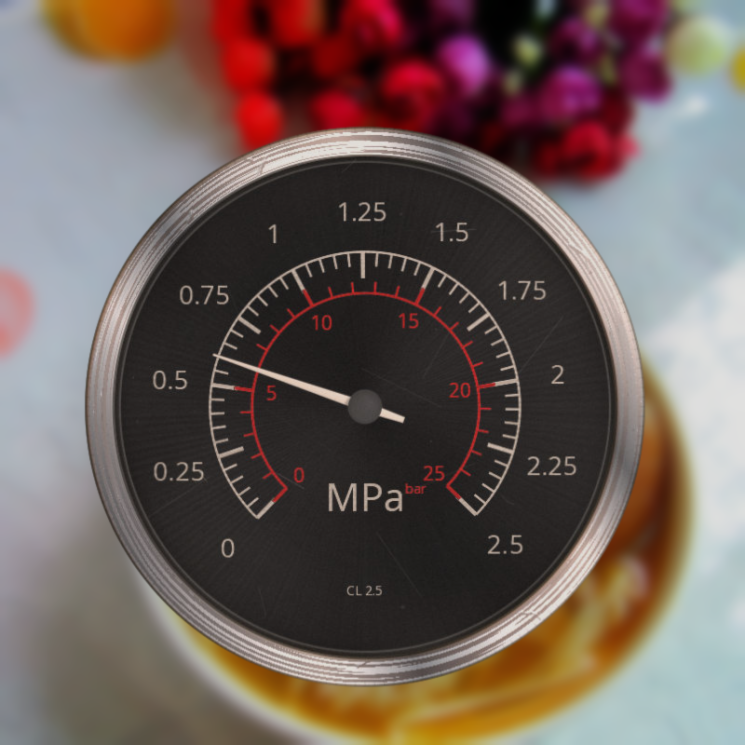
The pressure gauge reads 0.6 MPa
